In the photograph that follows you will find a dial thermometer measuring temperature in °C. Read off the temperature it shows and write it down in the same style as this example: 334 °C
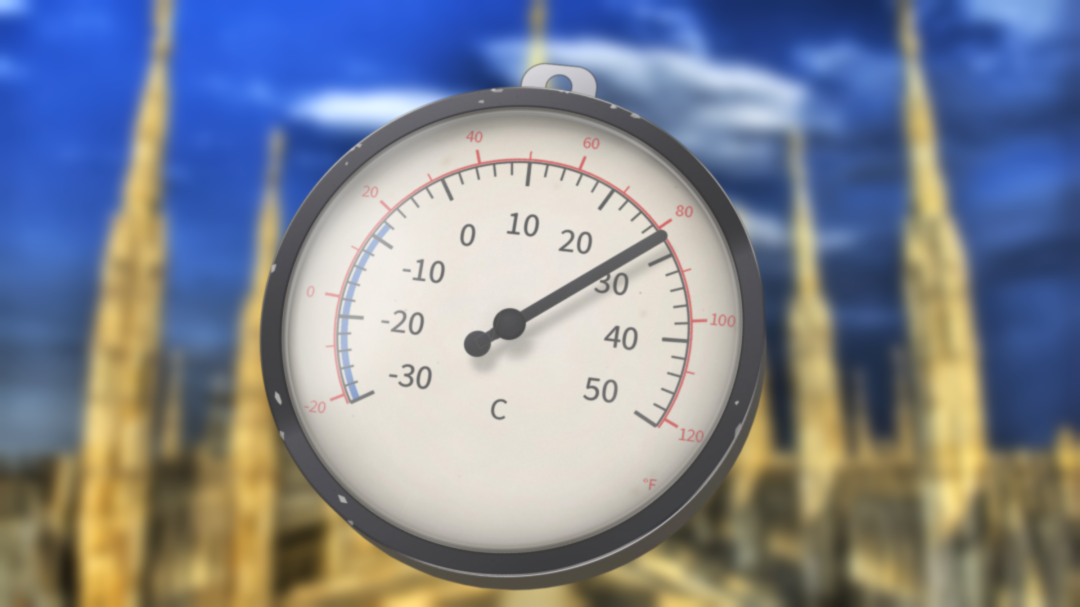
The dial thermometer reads 28 °C
